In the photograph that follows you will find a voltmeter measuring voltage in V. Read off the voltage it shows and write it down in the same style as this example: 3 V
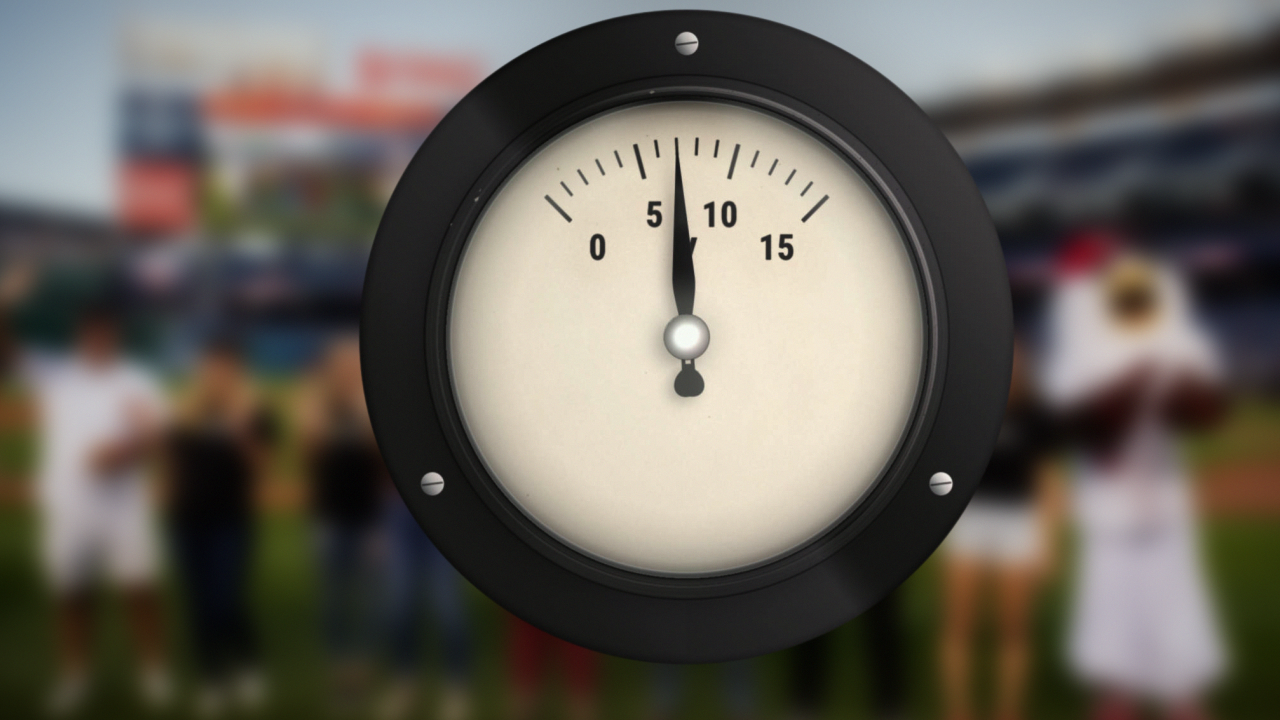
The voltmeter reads 7 V
